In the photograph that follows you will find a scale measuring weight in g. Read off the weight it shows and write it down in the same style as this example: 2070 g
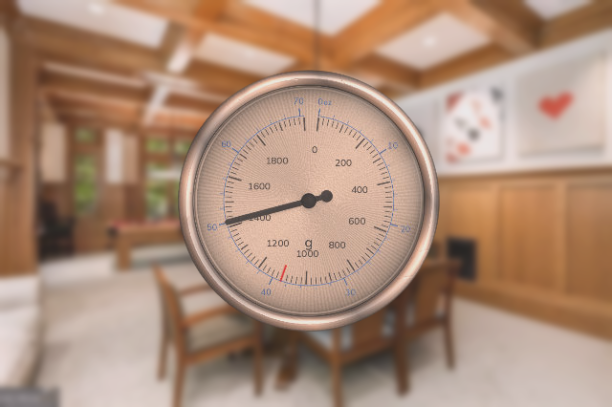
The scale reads 1420 g
